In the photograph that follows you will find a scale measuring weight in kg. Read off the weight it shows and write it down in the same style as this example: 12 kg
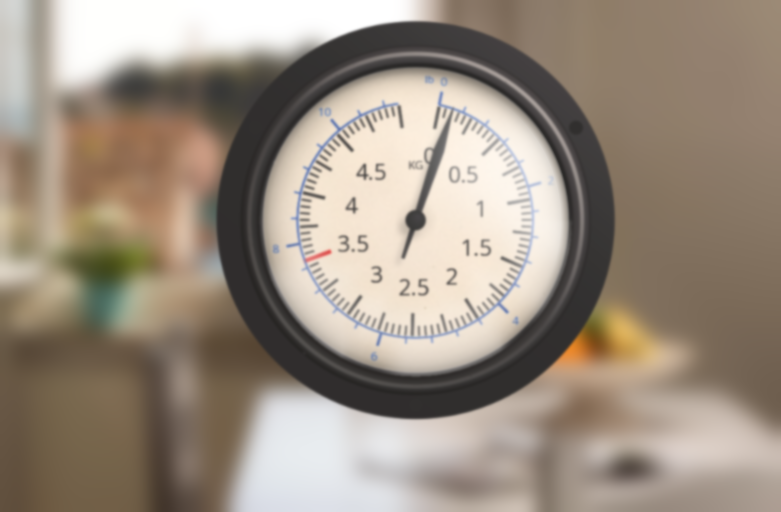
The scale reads 0.1 kg
